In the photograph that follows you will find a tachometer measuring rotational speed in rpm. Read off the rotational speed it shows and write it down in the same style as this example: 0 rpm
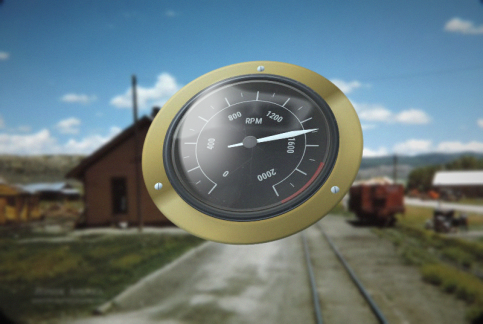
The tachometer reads 1500 rpm
